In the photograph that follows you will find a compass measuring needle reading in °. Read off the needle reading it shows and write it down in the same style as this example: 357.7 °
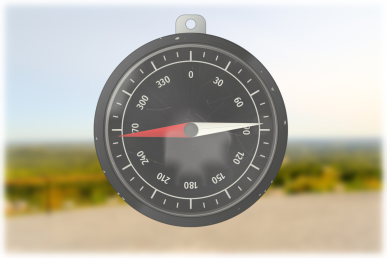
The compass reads 265 °
